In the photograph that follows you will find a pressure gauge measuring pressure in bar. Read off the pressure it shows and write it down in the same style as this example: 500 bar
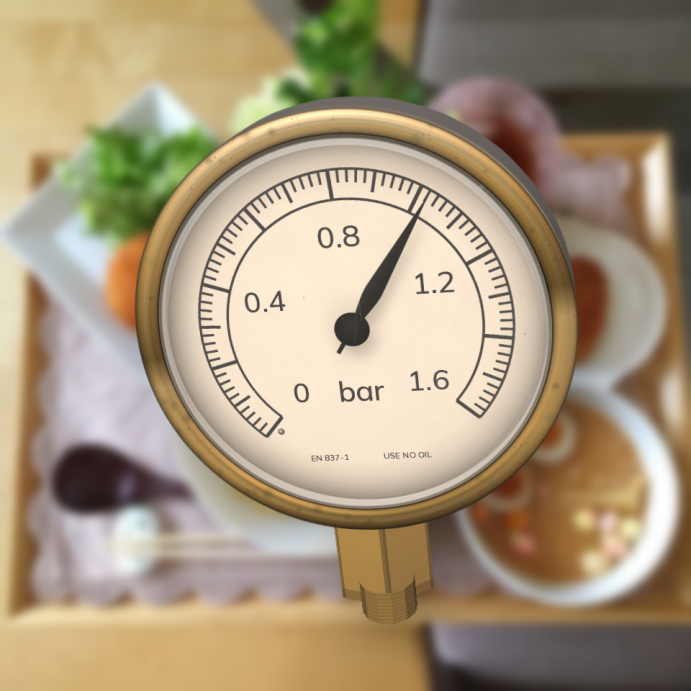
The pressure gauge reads 1.02 bar
